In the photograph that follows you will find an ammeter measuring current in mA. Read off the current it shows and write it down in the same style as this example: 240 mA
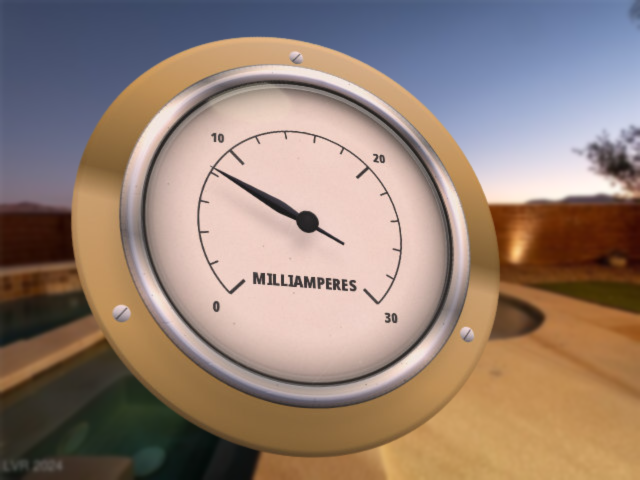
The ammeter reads 8 mA
